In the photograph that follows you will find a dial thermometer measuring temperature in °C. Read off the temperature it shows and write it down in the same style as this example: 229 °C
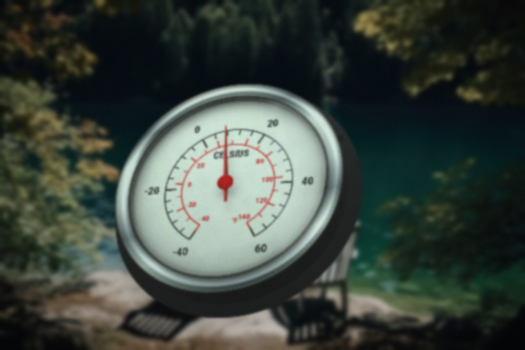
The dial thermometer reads 8 °C
